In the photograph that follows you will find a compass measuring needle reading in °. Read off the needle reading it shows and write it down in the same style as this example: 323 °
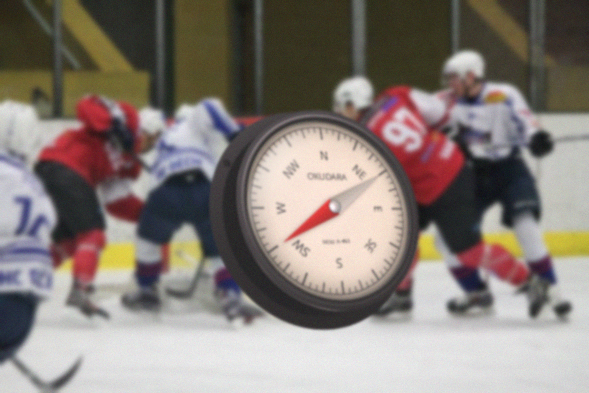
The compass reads 240 °
